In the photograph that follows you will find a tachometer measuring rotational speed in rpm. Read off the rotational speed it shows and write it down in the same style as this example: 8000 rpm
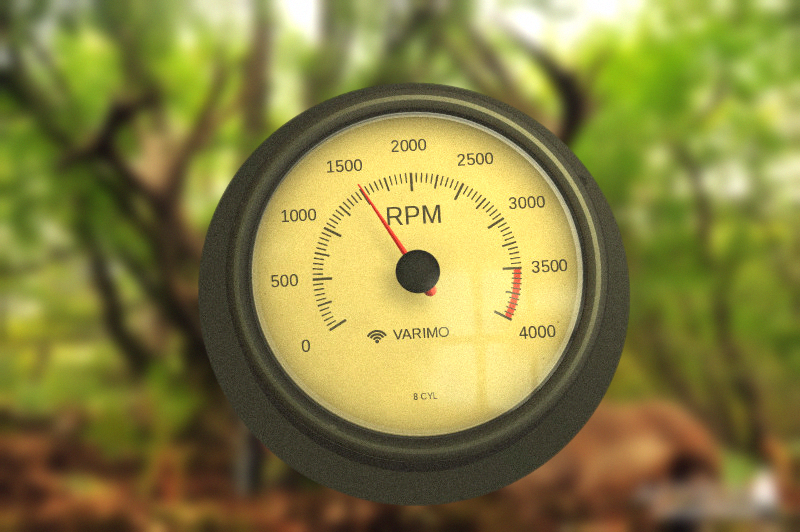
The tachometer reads 1500 rpm
